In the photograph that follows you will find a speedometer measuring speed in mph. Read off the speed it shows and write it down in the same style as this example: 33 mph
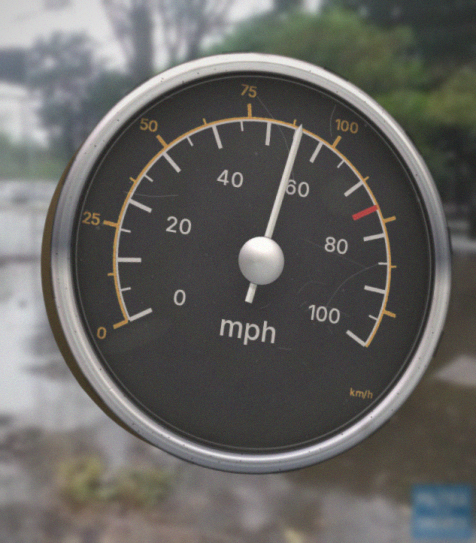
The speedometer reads 55 mph
